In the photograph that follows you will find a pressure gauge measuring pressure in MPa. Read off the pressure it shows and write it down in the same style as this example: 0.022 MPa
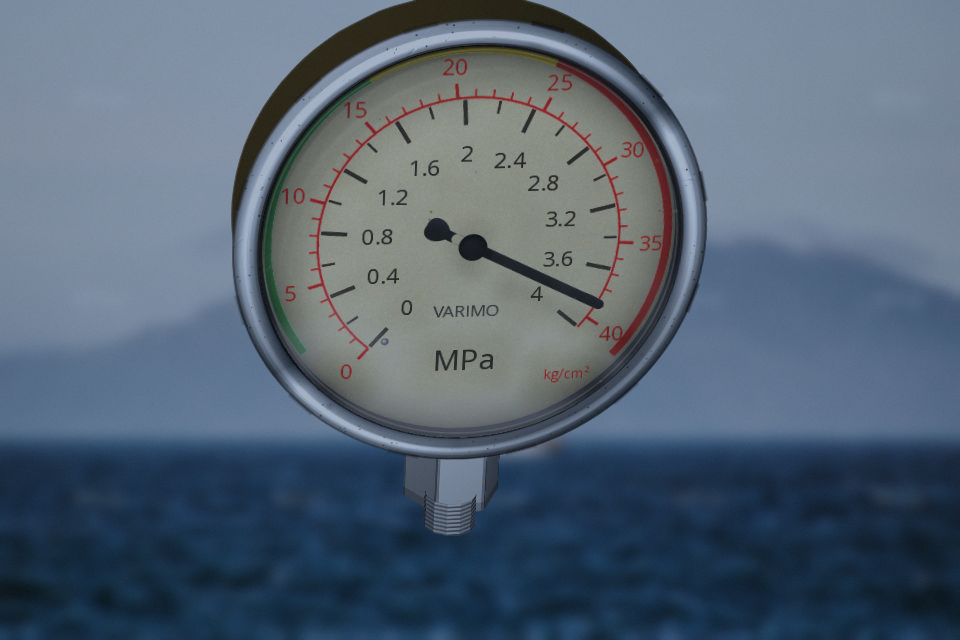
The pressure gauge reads 3.8 MPa
